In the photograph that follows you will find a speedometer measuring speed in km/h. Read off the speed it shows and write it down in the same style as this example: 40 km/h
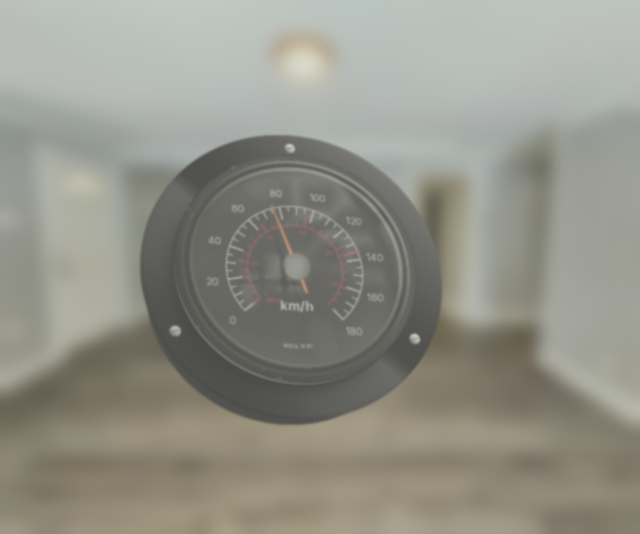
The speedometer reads 75 km/h
